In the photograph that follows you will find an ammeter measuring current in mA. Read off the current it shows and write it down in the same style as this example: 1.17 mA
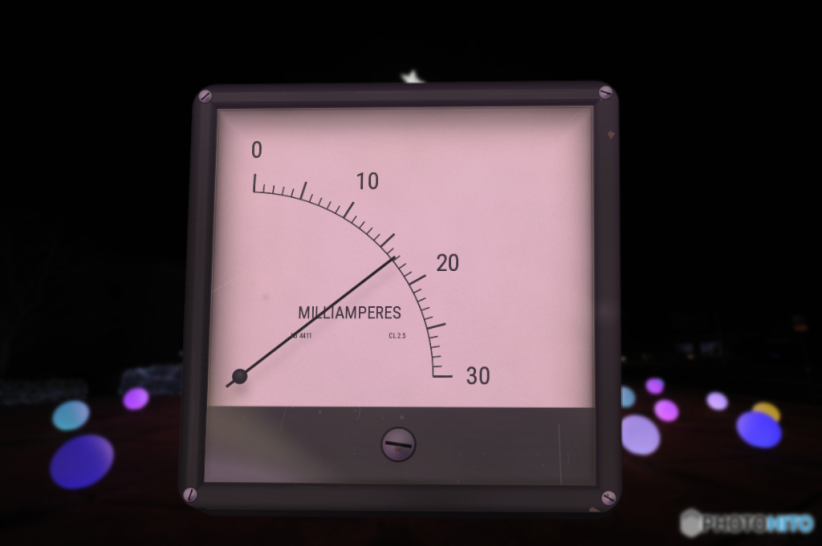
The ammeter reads 17 mA
